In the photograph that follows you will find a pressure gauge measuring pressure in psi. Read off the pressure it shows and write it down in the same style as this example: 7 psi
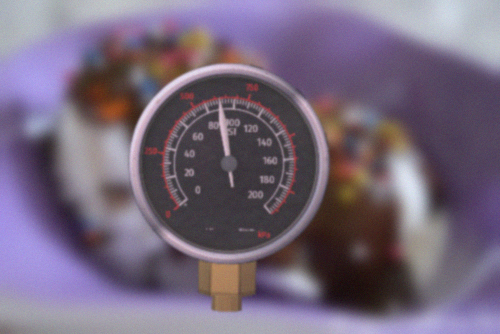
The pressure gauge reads 90 psi
